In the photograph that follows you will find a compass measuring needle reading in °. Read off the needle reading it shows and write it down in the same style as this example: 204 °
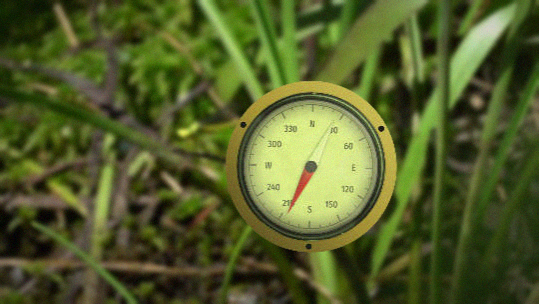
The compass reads 205 °
